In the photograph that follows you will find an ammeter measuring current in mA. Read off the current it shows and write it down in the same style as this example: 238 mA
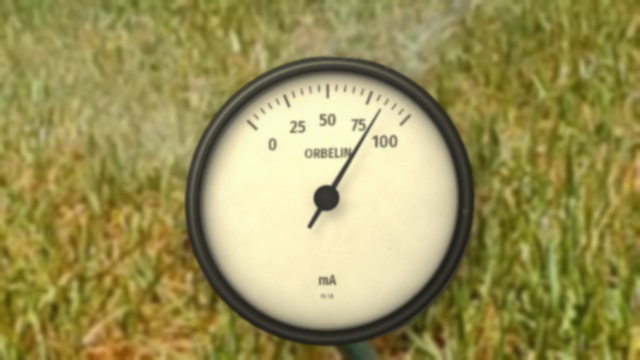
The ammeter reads 85 mA
